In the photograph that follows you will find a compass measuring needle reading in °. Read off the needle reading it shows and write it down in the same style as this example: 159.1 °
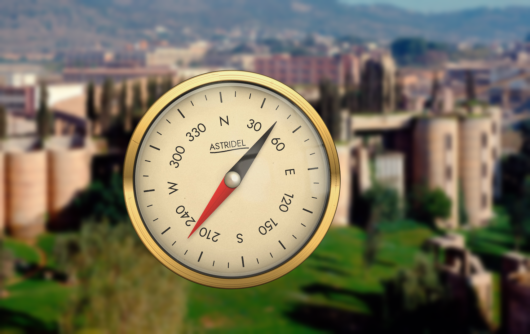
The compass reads 225 °
